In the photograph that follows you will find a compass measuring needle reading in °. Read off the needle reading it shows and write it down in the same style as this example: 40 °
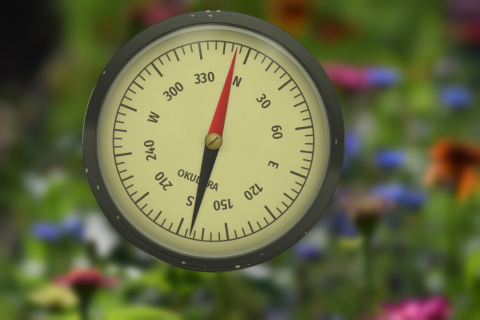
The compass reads 352.5 °
